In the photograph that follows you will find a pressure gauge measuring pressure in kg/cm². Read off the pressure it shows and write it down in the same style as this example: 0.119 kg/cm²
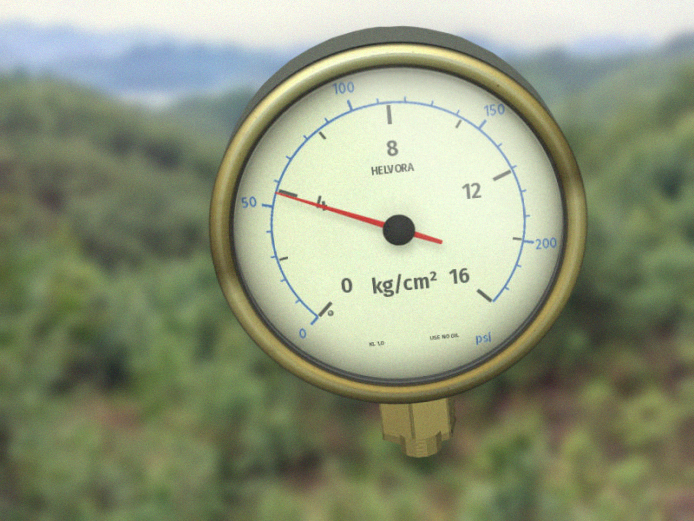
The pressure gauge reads 4 kg/cm²
